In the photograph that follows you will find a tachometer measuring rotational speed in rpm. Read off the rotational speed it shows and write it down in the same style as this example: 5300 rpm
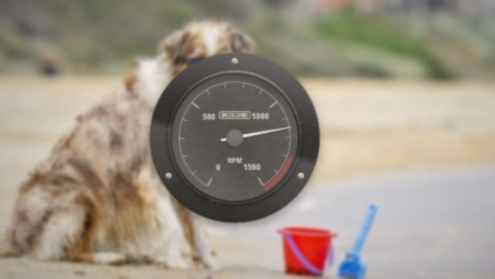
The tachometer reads 1150 rpm
